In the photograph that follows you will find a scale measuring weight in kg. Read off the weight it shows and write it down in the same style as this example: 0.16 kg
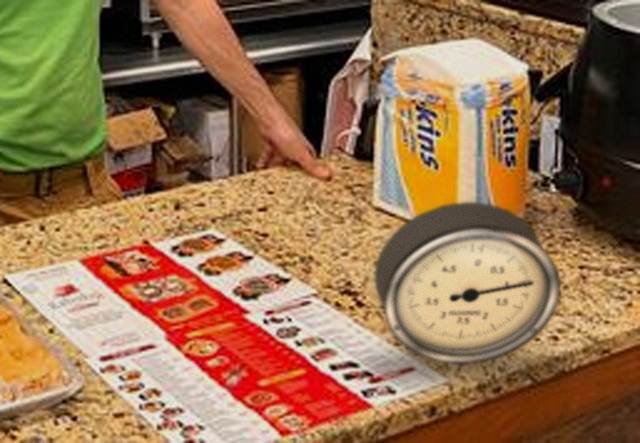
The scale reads 1 kg
